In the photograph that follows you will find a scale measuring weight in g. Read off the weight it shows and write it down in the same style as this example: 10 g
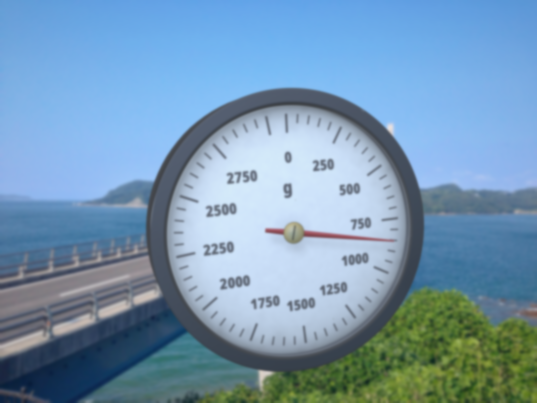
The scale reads 850 g
